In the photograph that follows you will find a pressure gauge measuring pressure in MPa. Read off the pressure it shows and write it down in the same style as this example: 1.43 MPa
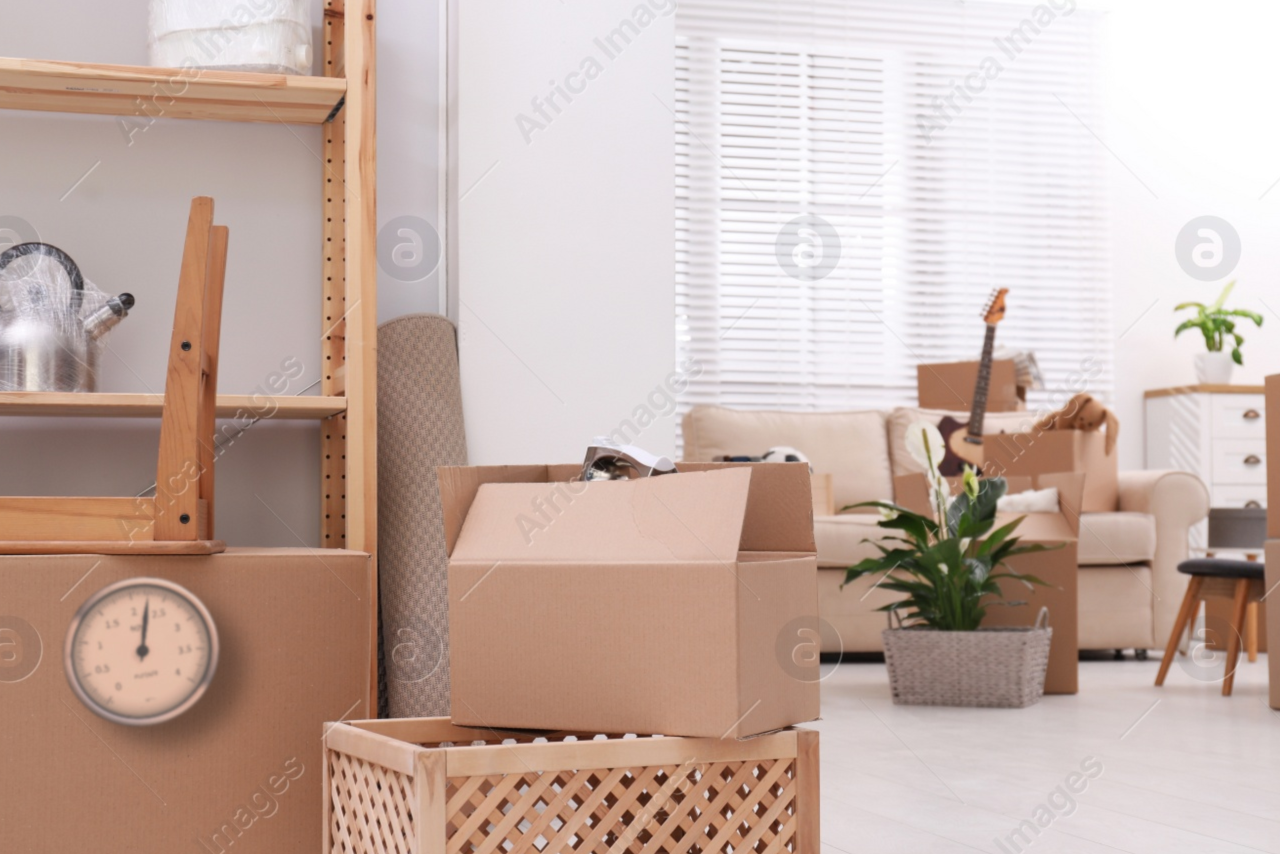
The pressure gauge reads 2.25 MPa
